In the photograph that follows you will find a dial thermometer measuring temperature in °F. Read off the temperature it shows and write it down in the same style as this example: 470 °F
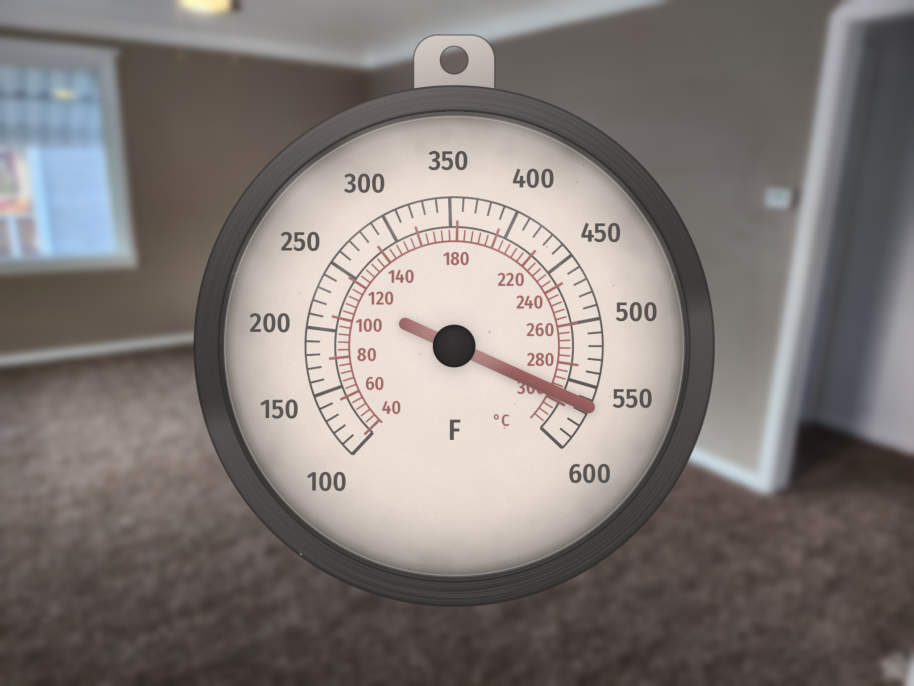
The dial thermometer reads 565 °F
